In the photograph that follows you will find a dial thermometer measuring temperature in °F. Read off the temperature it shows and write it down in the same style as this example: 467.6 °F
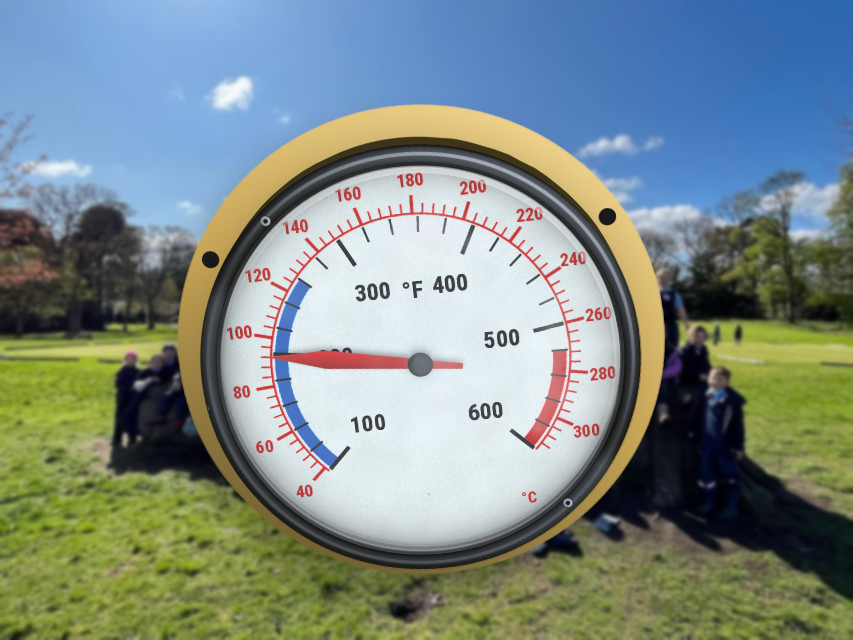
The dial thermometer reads 200 °F
